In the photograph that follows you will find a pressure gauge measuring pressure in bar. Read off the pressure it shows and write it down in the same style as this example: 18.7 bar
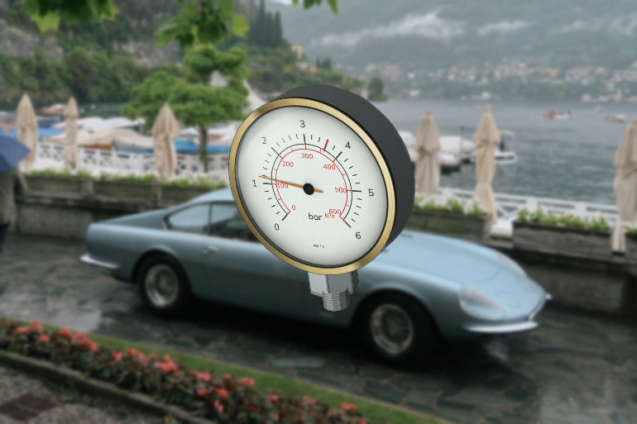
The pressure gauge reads 1.2 bar
